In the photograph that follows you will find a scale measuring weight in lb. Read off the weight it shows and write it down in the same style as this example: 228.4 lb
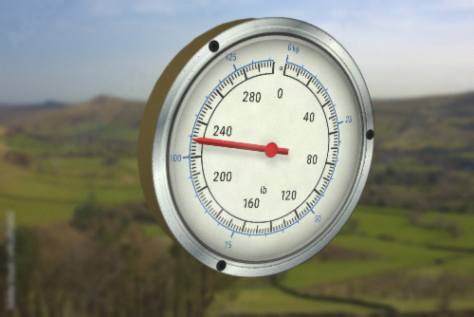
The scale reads 230 lb
